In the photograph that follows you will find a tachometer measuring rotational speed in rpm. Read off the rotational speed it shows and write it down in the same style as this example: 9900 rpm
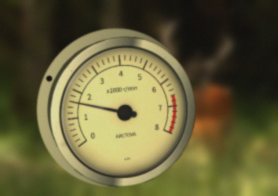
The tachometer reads 1600 rpm
